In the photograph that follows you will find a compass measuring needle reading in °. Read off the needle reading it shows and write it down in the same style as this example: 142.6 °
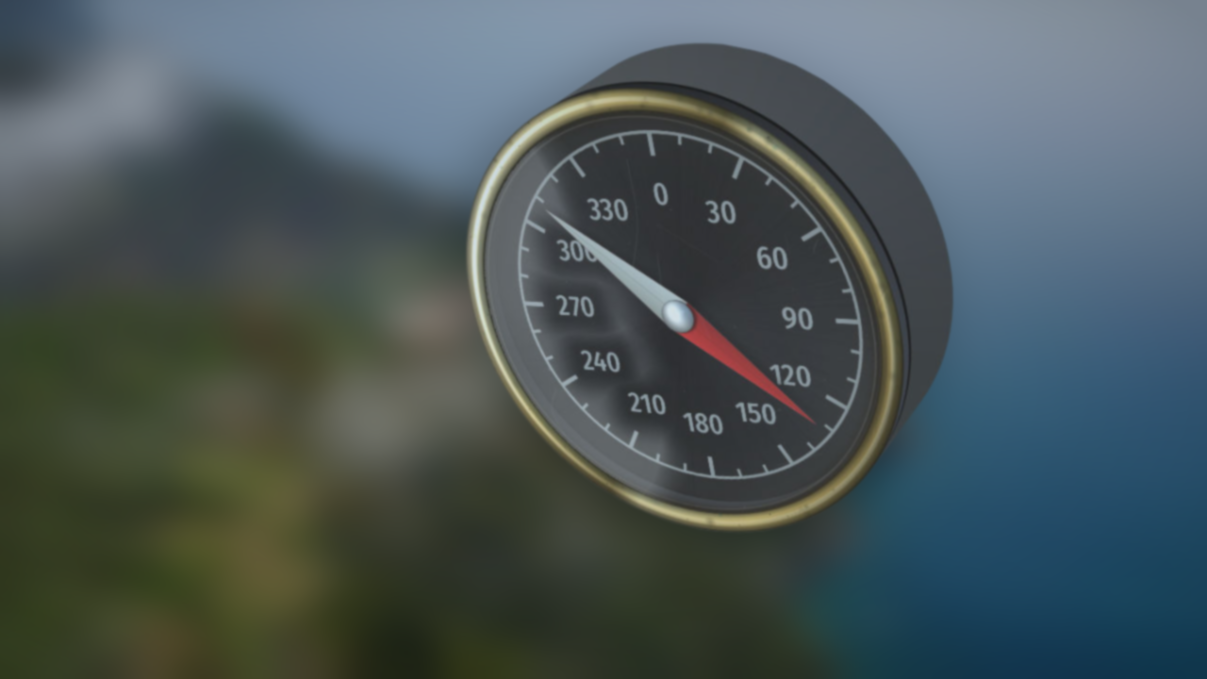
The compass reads 130 °
